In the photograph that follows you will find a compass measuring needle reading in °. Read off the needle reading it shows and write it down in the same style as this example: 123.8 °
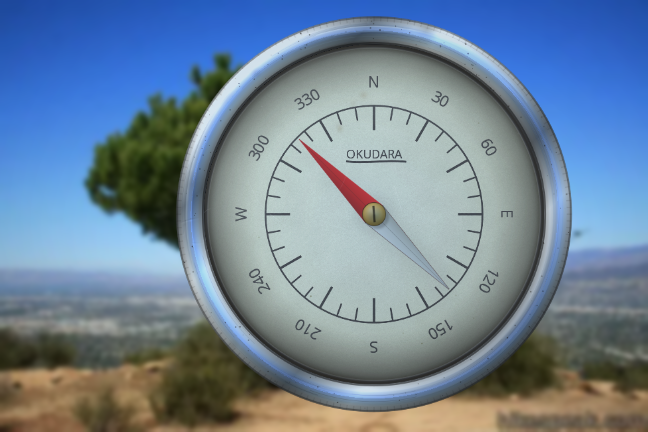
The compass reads 315 °
